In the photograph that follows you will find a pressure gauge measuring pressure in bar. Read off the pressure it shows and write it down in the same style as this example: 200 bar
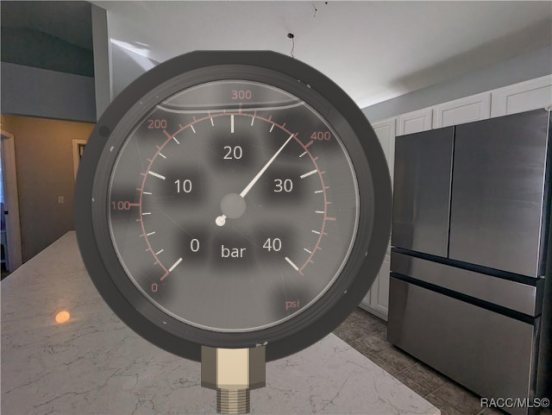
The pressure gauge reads 26 bar
